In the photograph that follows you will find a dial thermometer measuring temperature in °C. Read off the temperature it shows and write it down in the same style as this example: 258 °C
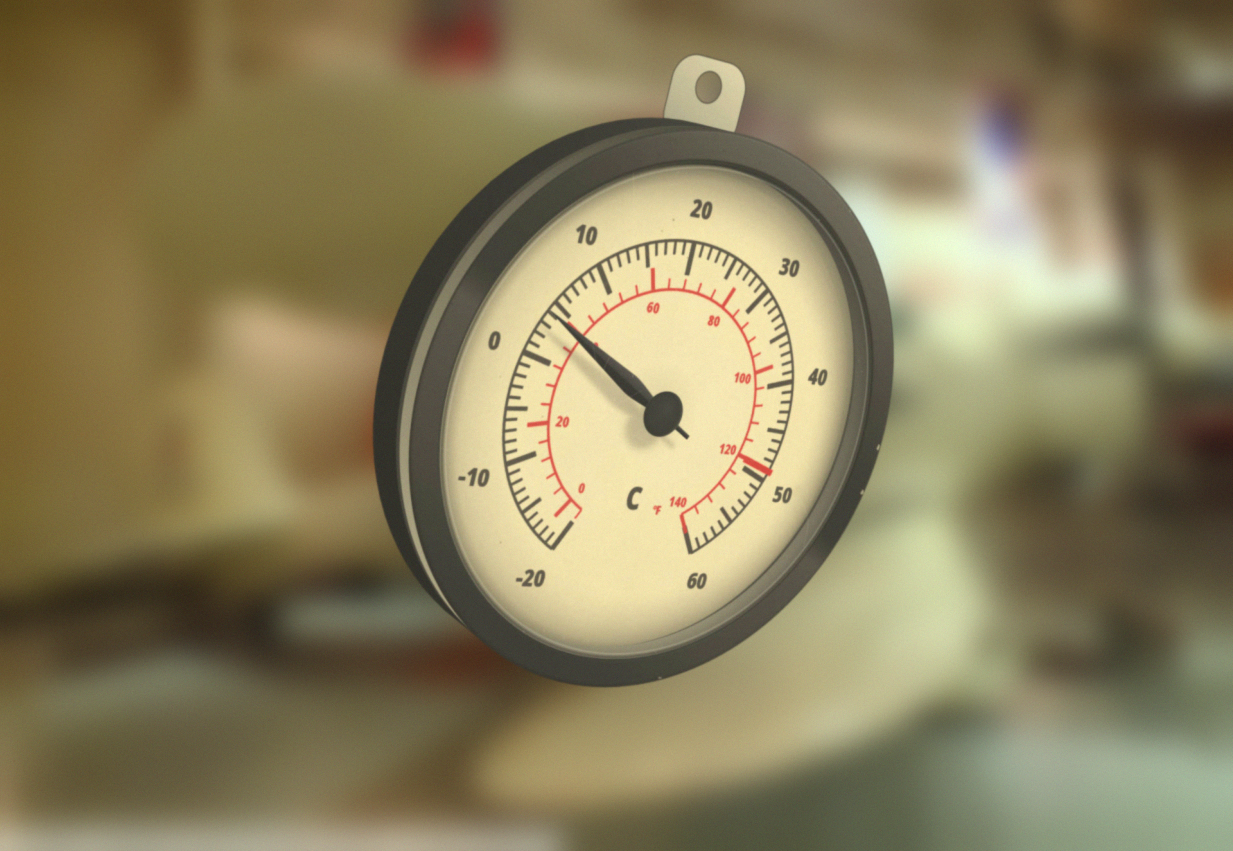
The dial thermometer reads 4 °C
